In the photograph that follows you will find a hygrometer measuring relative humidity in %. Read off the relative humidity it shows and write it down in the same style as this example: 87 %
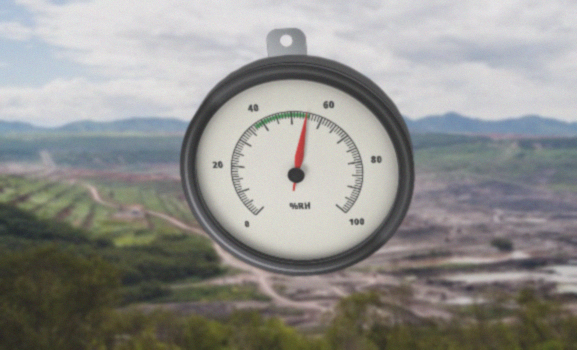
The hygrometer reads 55 %
